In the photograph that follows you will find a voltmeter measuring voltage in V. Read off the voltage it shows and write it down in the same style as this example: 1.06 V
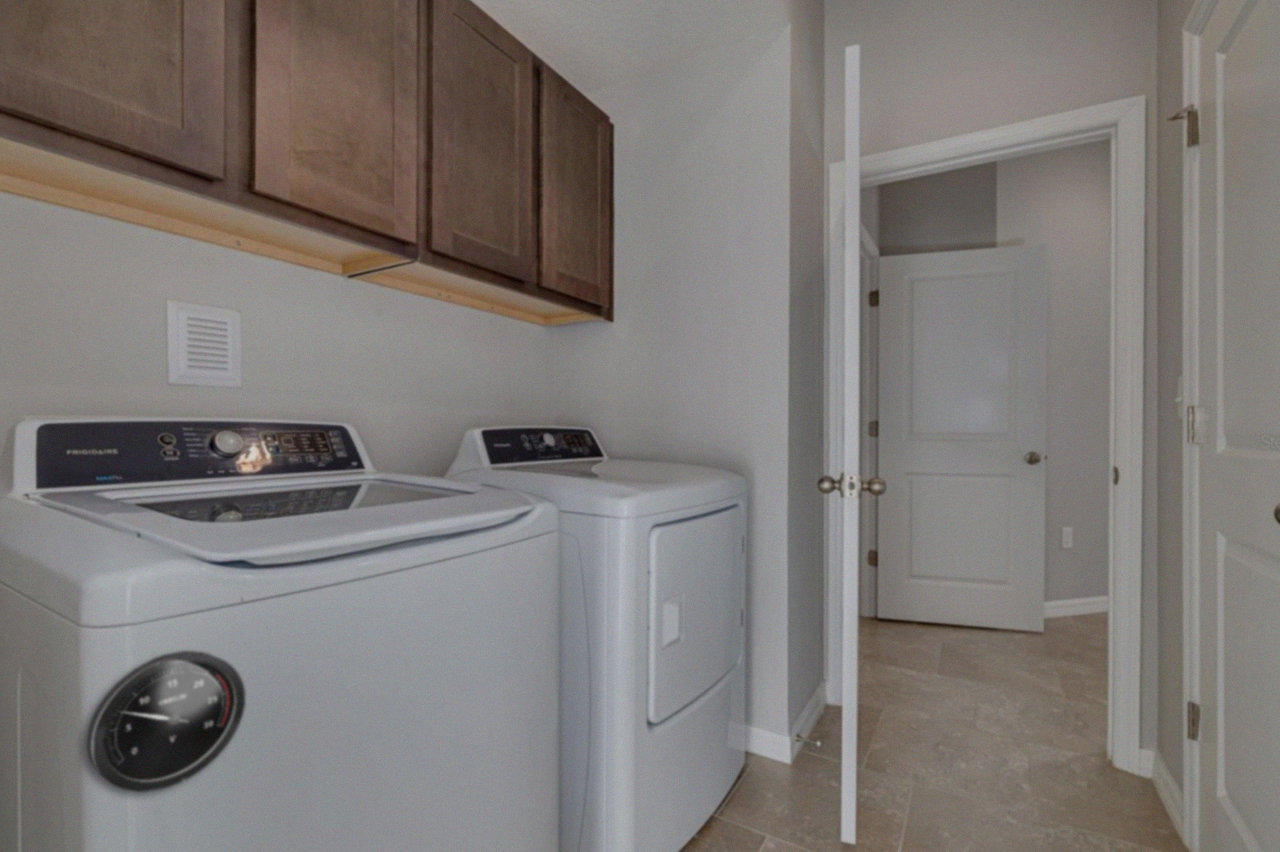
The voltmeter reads 7.5 V
